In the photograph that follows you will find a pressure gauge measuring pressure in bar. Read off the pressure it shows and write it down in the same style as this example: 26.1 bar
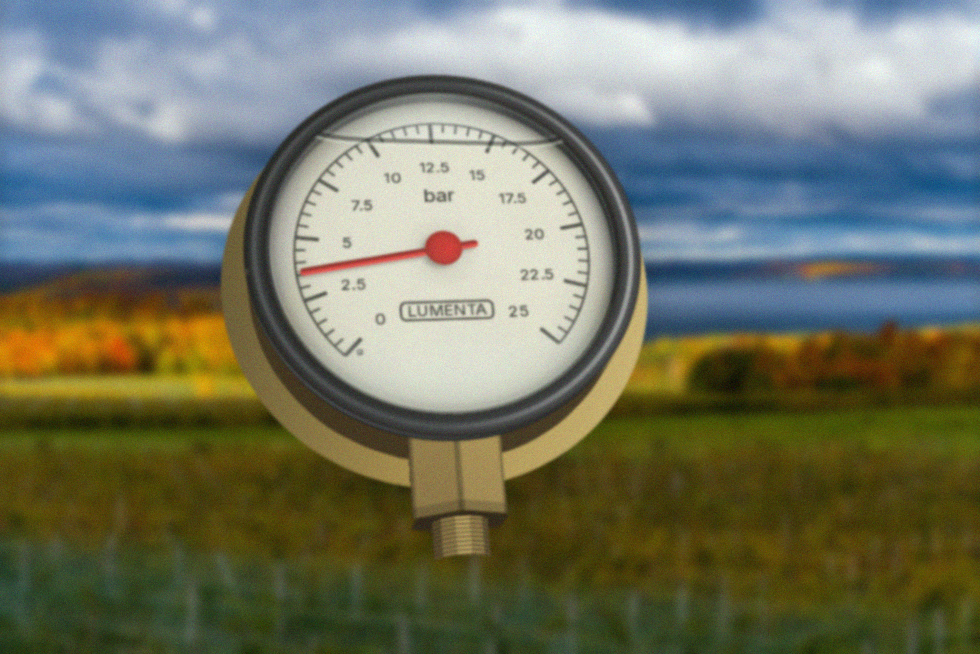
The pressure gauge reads 3.5 bar
